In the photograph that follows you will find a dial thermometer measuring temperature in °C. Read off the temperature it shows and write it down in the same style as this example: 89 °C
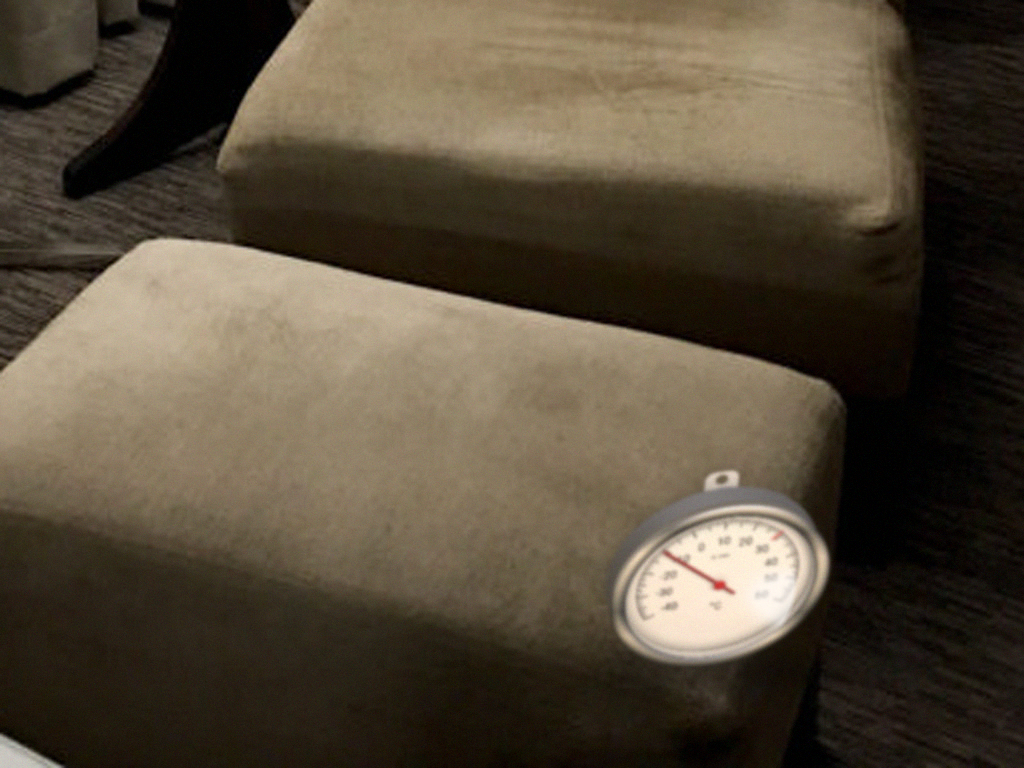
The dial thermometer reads -10 °C
